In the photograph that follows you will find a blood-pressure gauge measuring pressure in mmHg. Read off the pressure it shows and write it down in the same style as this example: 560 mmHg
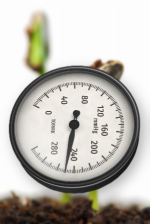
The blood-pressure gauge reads 250 mmHg
